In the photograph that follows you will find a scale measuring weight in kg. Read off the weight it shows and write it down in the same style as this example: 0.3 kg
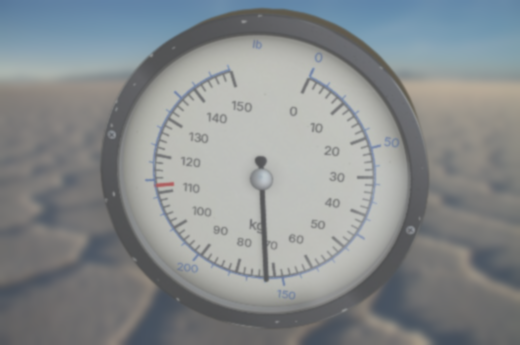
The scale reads 72 kg
